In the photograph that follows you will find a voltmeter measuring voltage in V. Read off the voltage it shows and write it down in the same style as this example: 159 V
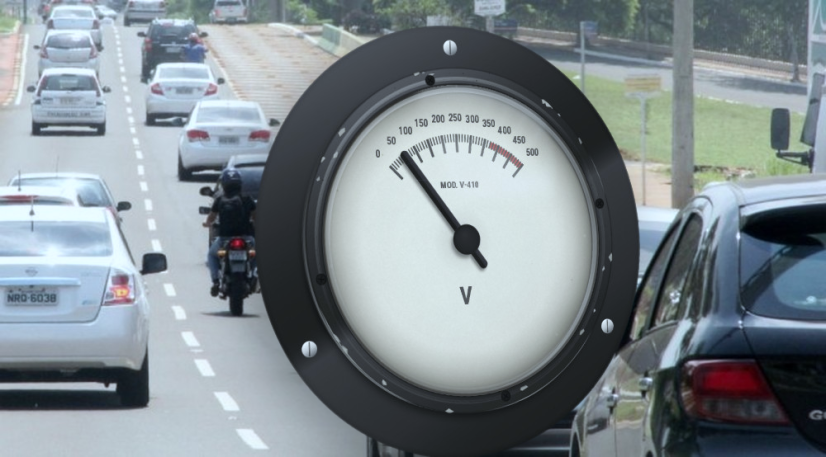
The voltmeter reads 50 V
